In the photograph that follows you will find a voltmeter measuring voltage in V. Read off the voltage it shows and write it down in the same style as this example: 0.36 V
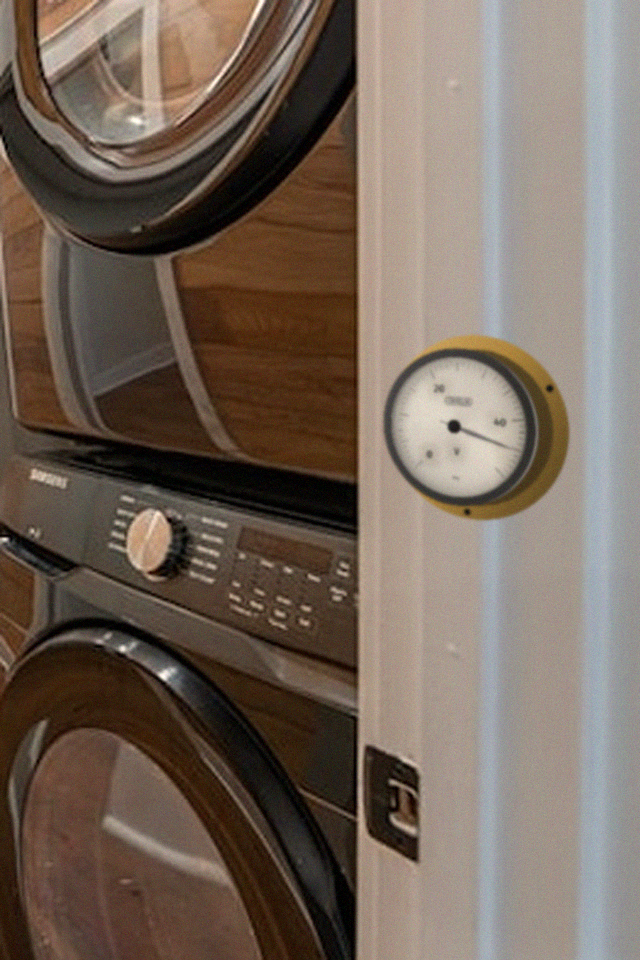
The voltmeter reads 45 V
